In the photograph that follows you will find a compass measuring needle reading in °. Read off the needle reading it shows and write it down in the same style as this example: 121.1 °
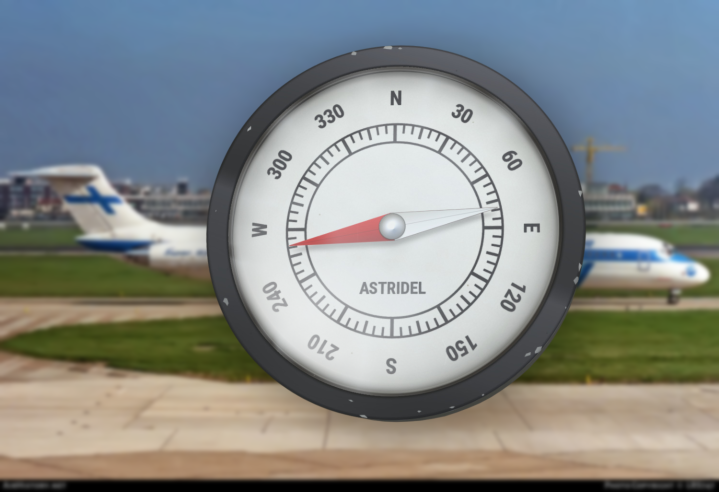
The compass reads 260 °
